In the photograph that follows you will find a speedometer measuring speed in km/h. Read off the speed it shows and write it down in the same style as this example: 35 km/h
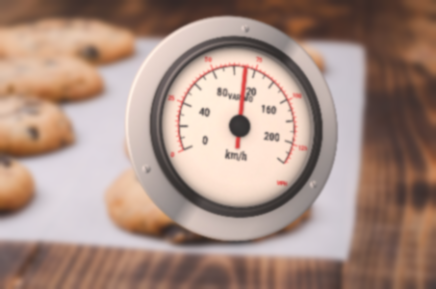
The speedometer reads 110 km/h
